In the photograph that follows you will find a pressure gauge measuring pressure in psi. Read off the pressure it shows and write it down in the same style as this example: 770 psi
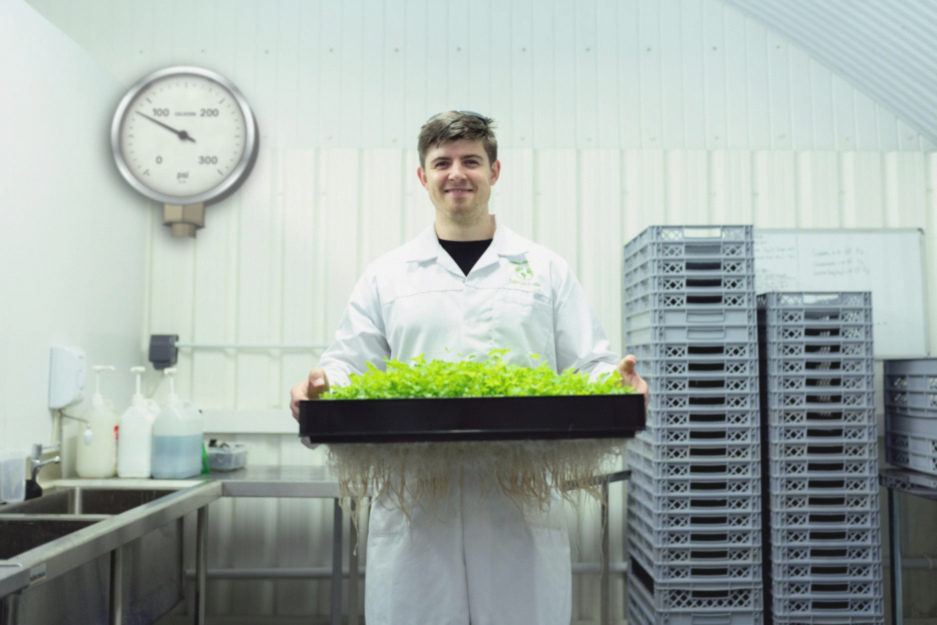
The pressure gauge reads 80 psi
